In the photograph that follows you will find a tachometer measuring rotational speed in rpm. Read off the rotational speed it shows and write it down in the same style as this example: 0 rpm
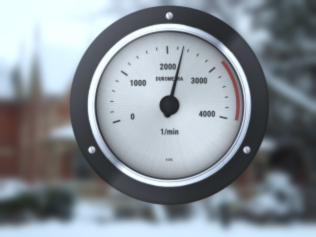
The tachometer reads 2300 rpm
